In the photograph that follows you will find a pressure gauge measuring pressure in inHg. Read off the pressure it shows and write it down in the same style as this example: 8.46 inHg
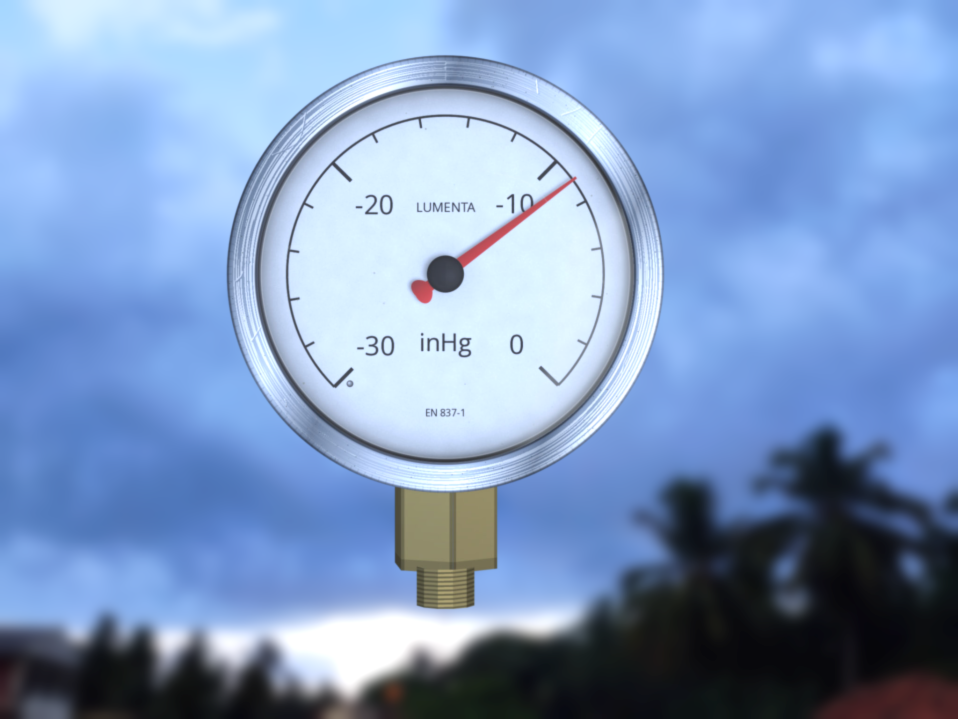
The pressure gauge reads -9 inHg
